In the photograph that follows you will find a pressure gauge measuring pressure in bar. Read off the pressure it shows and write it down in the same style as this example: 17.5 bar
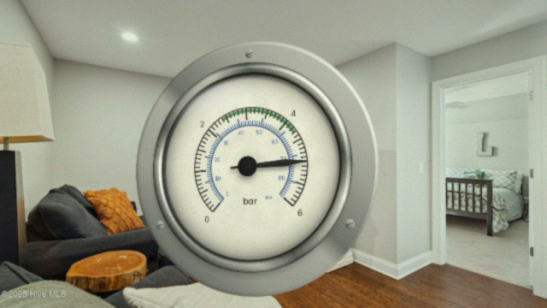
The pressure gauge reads 5 bar
